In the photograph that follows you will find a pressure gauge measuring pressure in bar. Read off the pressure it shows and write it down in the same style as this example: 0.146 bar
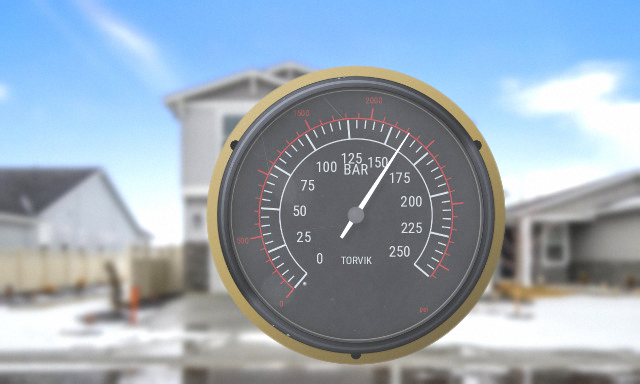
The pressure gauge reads 160 bar
